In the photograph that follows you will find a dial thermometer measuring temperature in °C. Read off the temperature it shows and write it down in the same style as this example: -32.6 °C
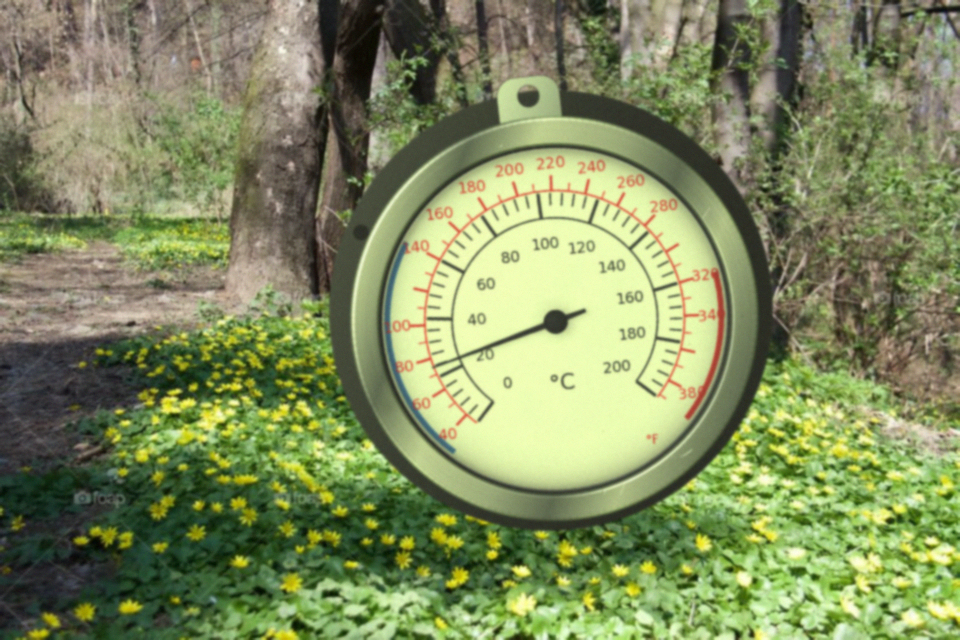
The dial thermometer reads 24 °C
